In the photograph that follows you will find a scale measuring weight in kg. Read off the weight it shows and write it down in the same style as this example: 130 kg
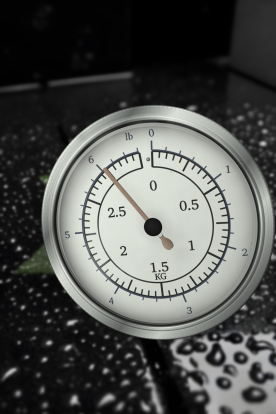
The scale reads 2.75 kg
